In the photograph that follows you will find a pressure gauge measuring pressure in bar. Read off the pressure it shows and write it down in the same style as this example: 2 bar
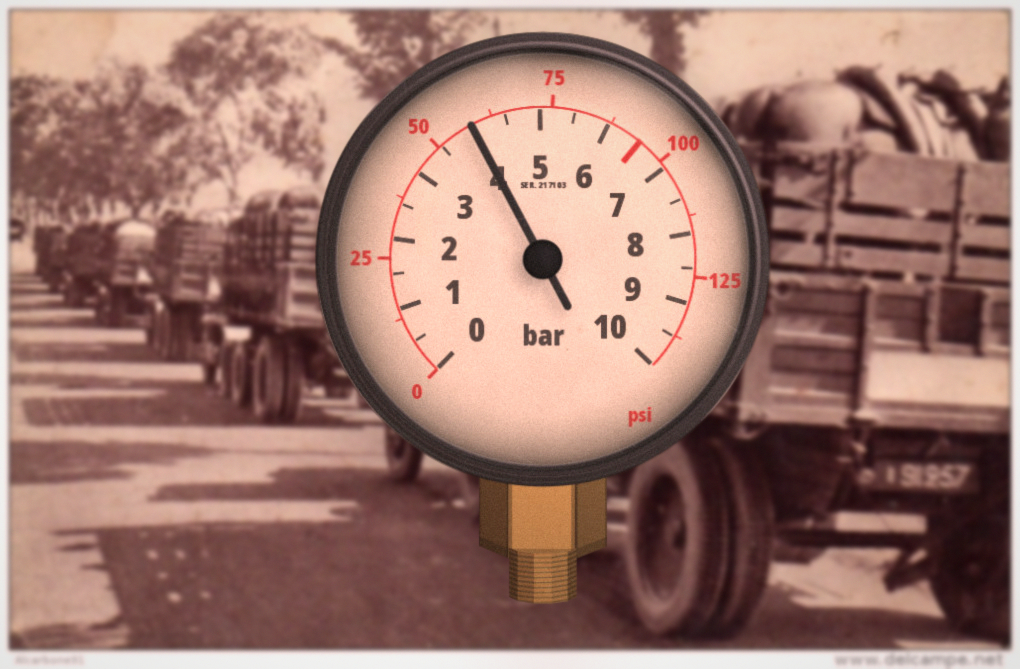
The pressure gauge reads 4 bar
